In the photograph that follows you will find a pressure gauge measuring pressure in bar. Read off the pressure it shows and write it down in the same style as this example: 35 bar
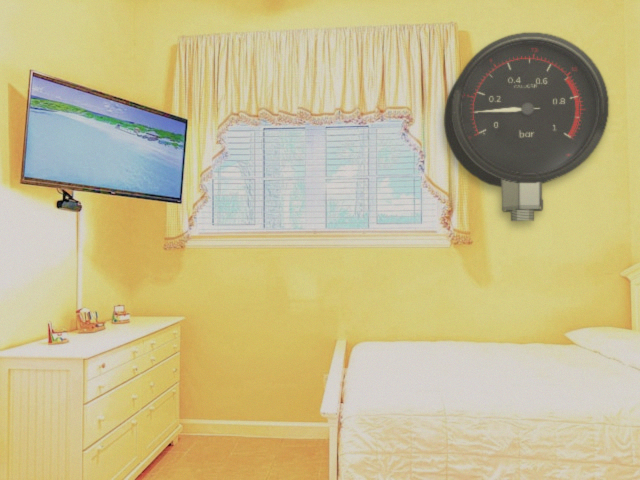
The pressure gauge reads 0.1 bar
